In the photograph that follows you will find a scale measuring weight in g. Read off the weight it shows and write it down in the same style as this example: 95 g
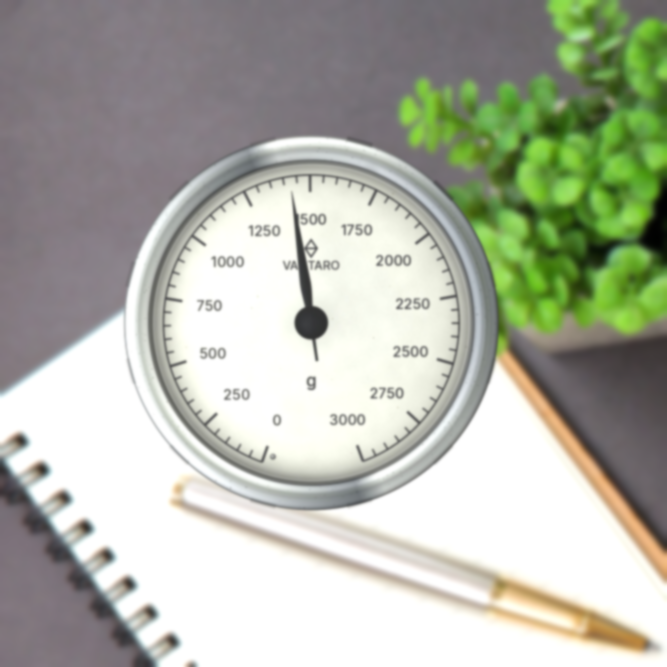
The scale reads 1425 g
